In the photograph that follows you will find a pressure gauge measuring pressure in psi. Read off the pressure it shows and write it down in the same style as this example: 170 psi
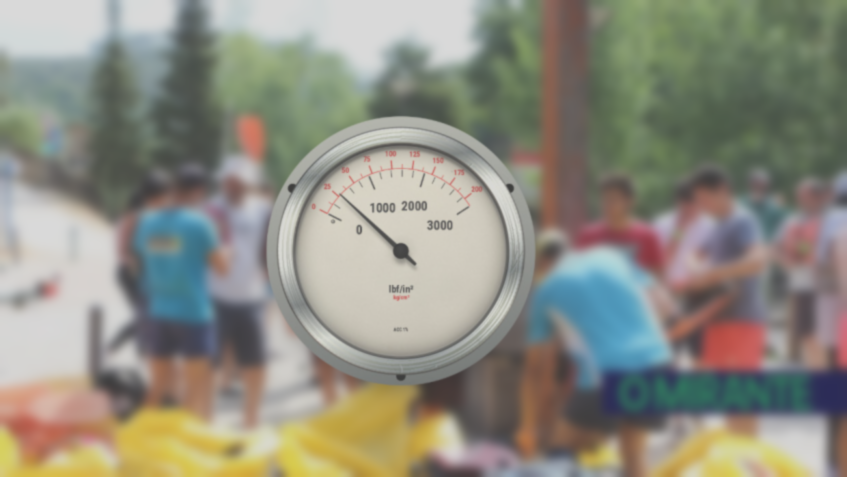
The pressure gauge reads 400 psi
